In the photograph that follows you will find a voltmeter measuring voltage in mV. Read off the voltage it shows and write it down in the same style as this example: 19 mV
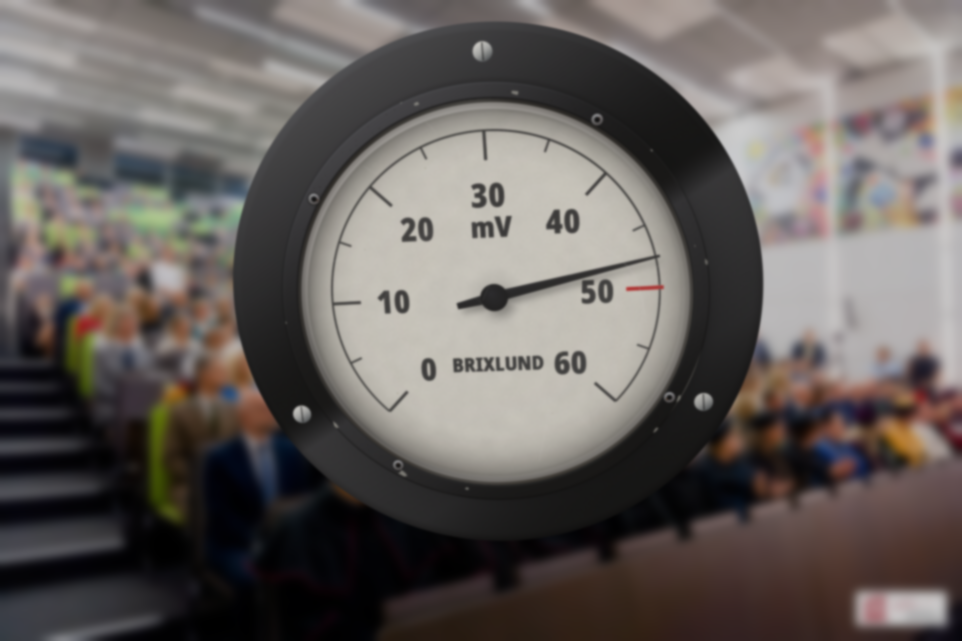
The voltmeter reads 47.5 mV
